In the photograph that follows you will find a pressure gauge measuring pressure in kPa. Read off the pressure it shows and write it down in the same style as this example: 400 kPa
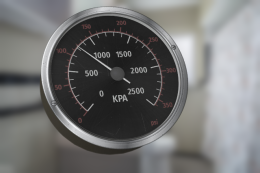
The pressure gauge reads 800 kPa
